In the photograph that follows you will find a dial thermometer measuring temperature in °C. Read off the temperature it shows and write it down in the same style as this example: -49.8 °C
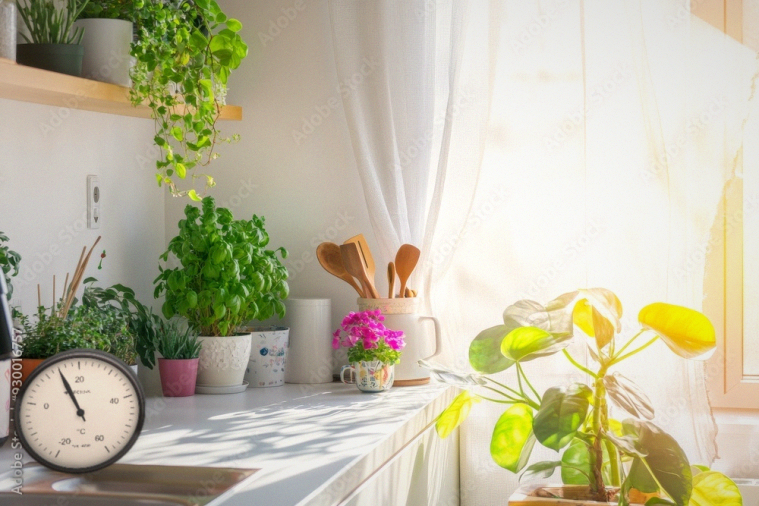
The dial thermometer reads 14 °C
